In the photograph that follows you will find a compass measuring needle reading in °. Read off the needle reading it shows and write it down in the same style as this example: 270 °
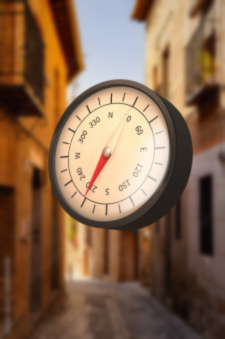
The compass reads 210 °
